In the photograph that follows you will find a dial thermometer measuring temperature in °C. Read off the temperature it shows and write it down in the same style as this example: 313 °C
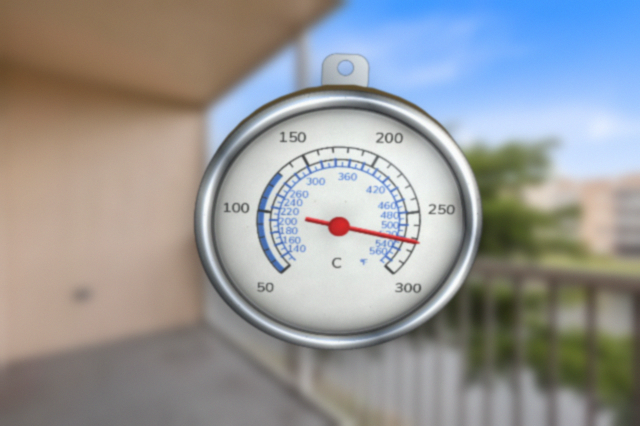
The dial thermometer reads 270 °C
